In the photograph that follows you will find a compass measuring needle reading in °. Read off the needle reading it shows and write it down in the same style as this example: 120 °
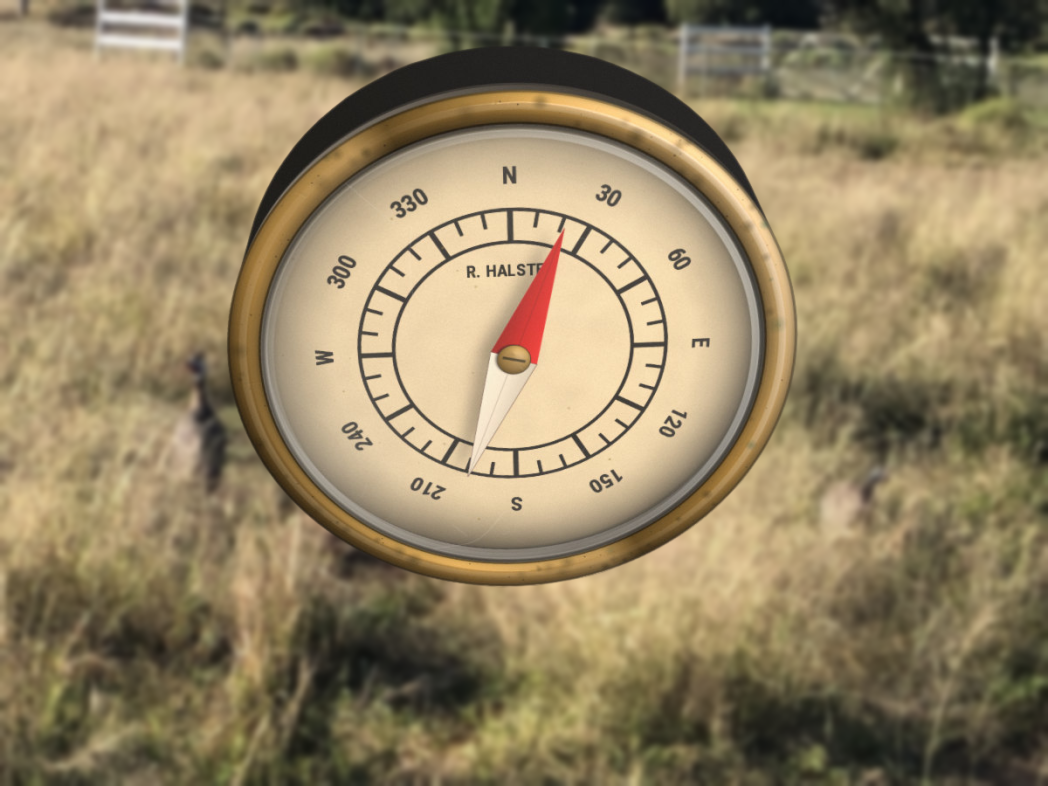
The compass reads 20 °
